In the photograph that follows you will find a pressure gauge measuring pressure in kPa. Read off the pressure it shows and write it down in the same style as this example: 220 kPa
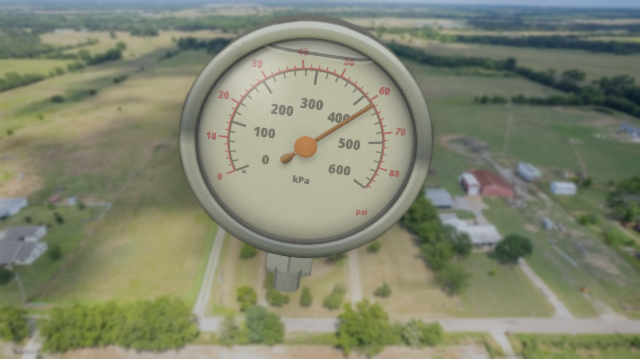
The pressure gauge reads 420 kPa
